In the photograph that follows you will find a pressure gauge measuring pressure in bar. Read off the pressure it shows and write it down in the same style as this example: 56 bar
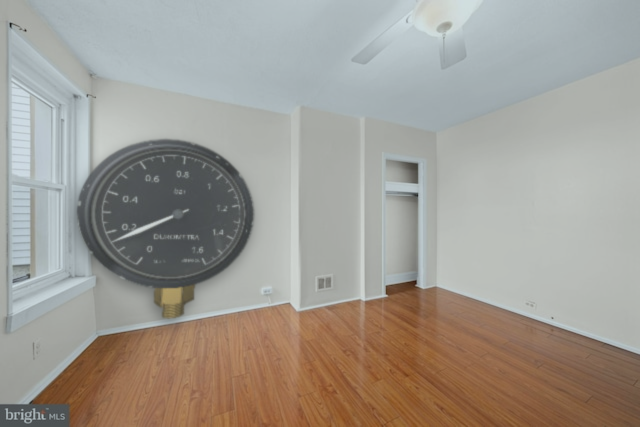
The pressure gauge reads 0.15 bar
